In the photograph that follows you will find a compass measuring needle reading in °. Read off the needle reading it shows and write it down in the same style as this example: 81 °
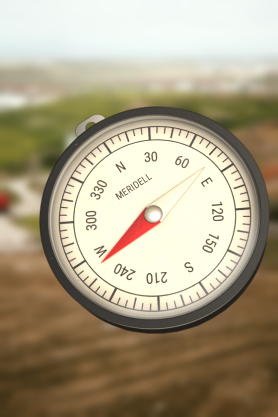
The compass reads 260 °
